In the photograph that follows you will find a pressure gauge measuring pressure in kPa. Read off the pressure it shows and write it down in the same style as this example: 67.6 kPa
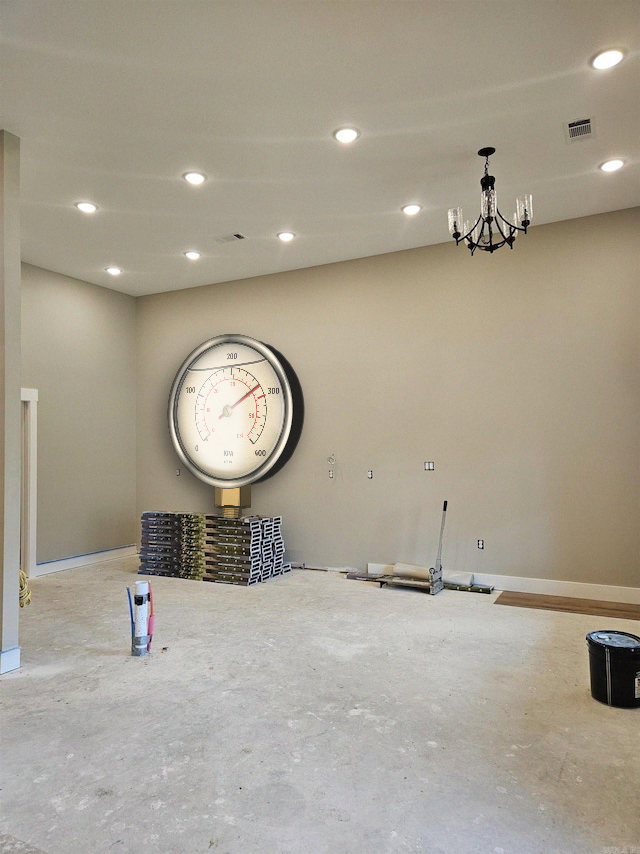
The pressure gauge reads 280 kPa
